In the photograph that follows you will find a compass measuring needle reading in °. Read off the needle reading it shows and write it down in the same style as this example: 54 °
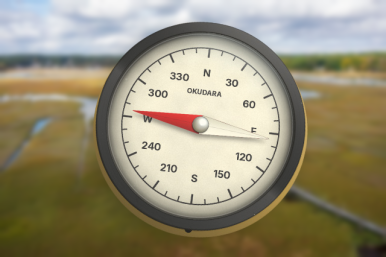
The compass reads 275 °
